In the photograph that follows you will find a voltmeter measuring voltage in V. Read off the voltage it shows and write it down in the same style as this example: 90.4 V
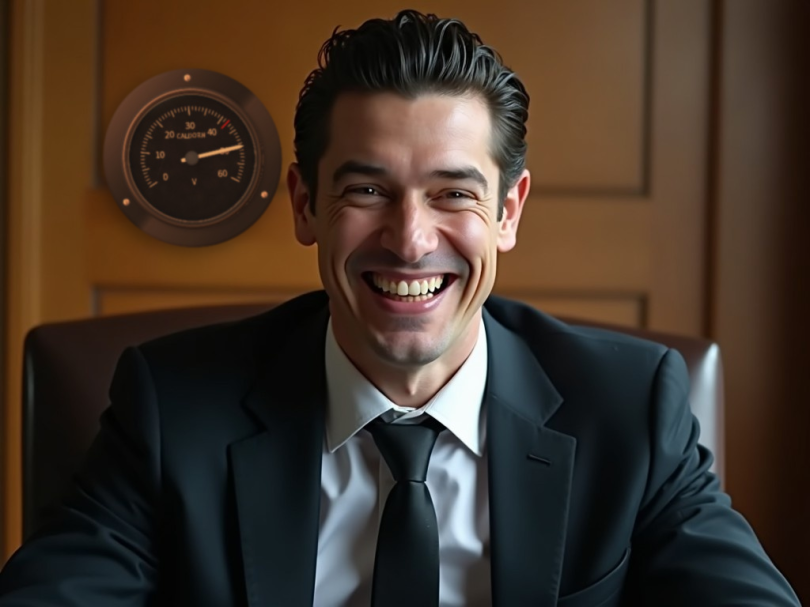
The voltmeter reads 50 V
